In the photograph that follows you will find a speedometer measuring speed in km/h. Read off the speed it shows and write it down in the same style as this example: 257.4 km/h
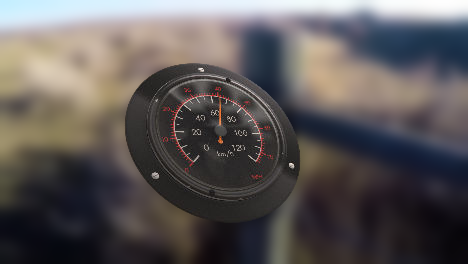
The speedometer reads 65 km/h
